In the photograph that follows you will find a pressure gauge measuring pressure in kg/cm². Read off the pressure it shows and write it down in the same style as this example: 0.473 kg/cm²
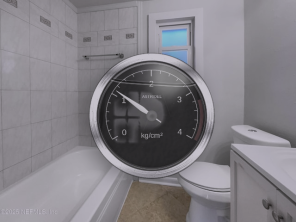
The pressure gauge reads 1.1 kg/cm²
